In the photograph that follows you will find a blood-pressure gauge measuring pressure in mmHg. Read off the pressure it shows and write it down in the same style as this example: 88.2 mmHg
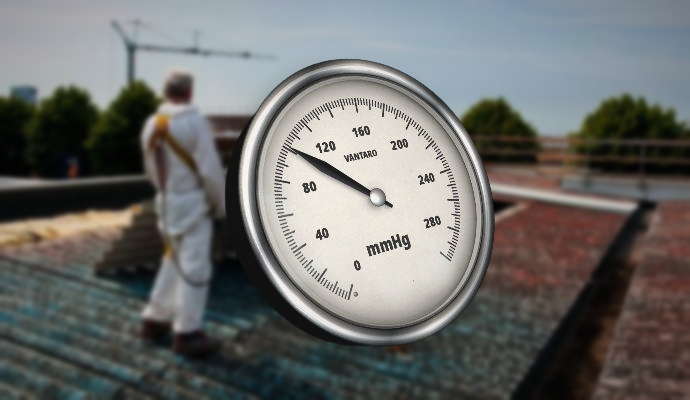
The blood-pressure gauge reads 100 mmHg
